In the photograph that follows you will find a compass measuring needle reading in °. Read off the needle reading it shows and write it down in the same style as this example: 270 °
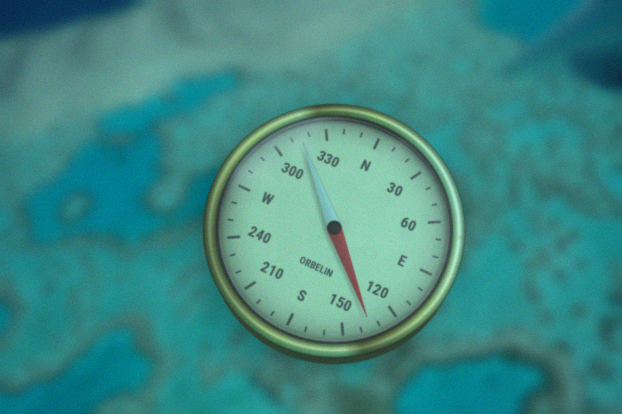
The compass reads 135 °
